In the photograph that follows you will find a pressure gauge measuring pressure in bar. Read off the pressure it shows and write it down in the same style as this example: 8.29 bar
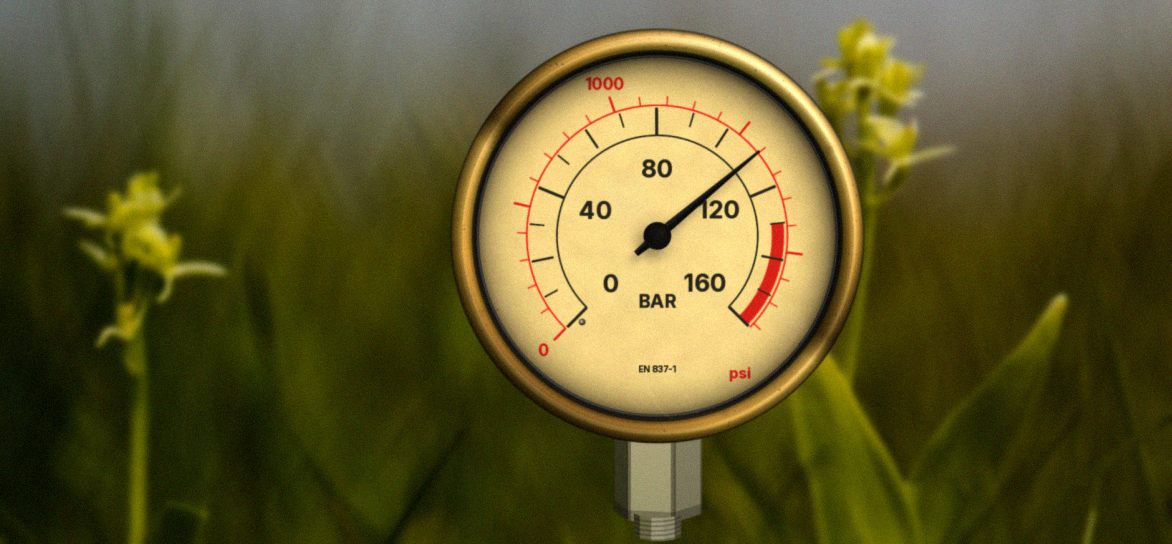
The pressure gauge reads 110 bar
